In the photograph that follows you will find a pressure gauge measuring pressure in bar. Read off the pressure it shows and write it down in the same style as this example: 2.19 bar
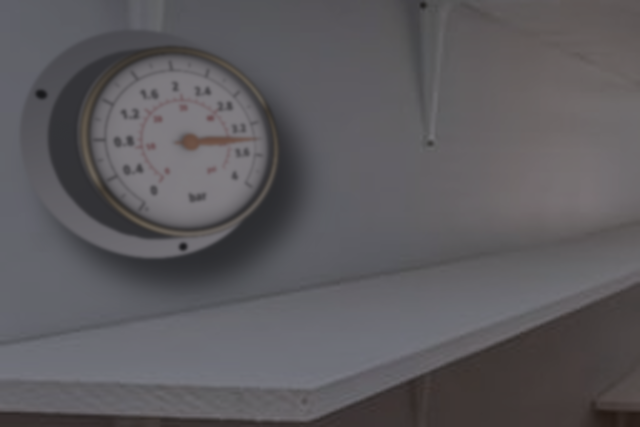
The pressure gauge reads 3.4 bar
